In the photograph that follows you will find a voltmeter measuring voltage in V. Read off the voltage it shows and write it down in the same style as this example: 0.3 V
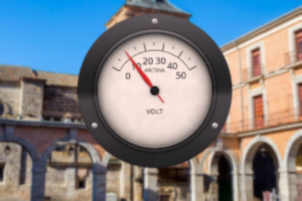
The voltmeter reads 10 V
